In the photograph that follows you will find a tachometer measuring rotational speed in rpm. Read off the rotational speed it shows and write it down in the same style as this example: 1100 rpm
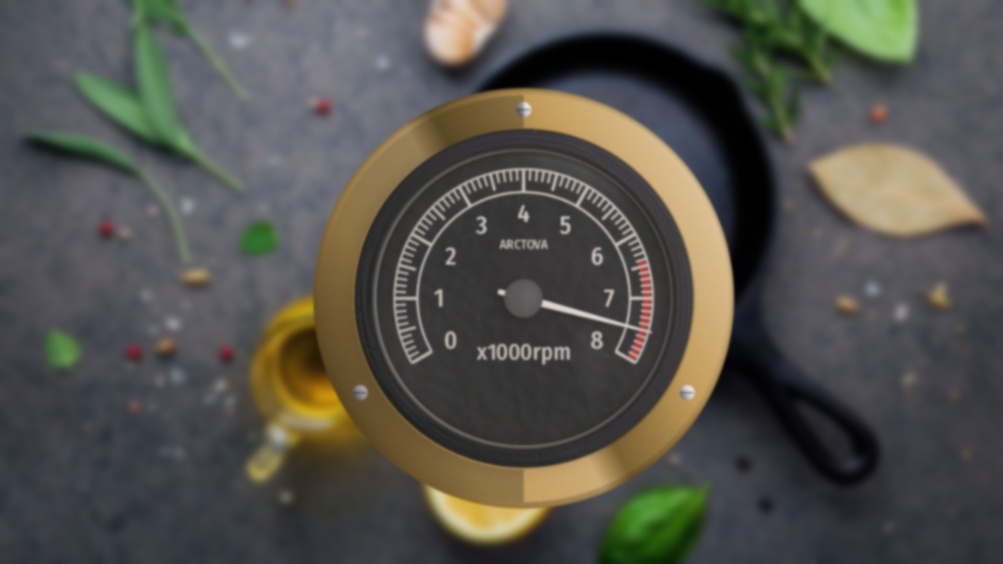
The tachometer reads 7500 rpm
